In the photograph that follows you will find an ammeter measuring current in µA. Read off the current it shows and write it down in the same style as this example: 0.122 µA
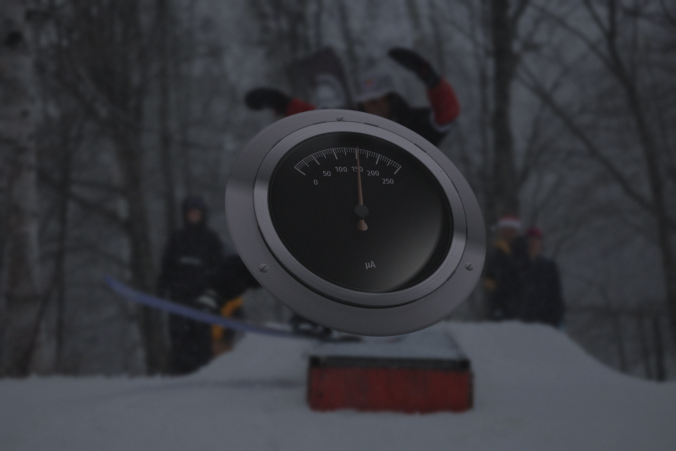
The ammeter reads 150 µA
